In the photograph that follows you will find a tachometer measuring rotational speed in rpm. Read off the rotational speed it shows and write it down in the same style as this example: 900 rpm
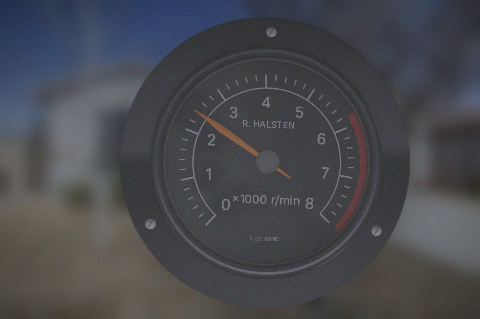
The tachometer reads 2400 rpm
